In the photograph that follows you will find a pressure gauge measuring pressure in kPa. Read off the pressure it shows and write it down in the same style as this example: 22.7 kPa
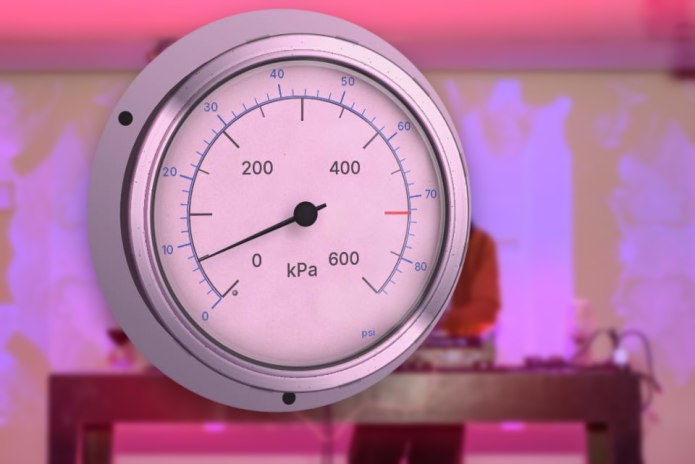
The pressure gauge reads 50 kPa
